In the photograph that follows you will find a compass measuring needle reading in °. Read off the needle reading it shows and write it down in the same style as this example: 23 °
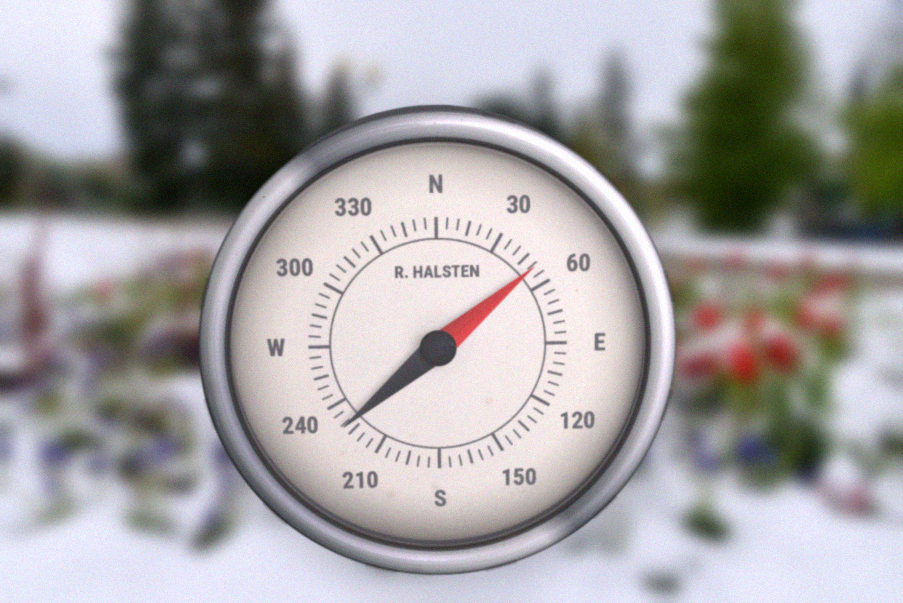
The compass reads 50 °
